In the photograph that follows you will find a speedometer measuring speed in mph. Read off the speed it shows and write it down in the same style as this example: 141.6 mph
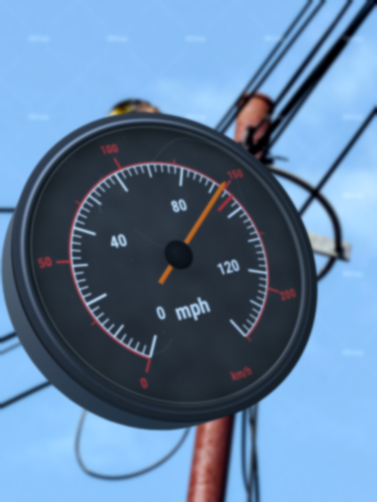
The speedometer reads 92 mph
